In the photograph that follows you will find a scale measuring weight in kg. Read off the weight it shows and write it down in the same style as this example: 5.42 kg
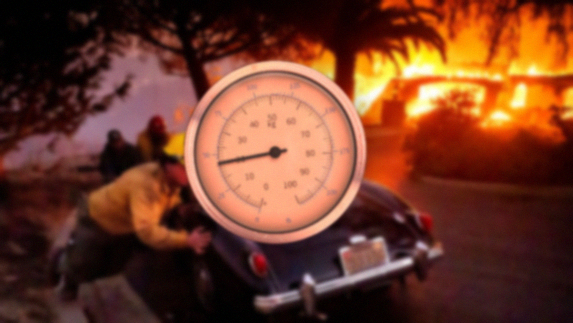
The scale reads 20 kg
